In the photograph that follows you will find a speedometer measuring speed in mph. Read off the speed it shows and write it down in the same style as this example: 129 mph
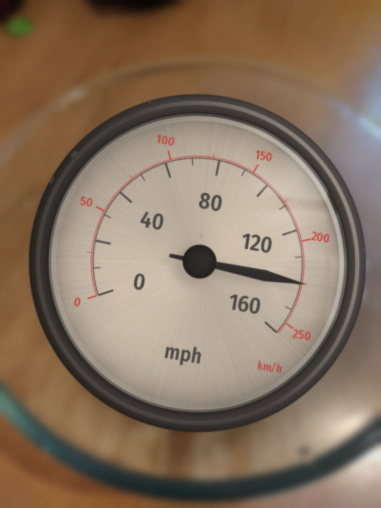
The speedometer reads 140 mph
